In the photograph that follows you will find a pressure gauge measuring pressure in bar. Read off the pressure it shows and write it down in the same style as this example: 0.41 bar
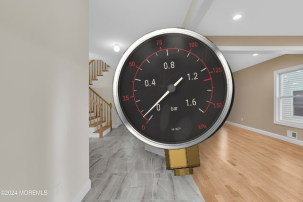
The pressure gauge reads 0.05 bar
